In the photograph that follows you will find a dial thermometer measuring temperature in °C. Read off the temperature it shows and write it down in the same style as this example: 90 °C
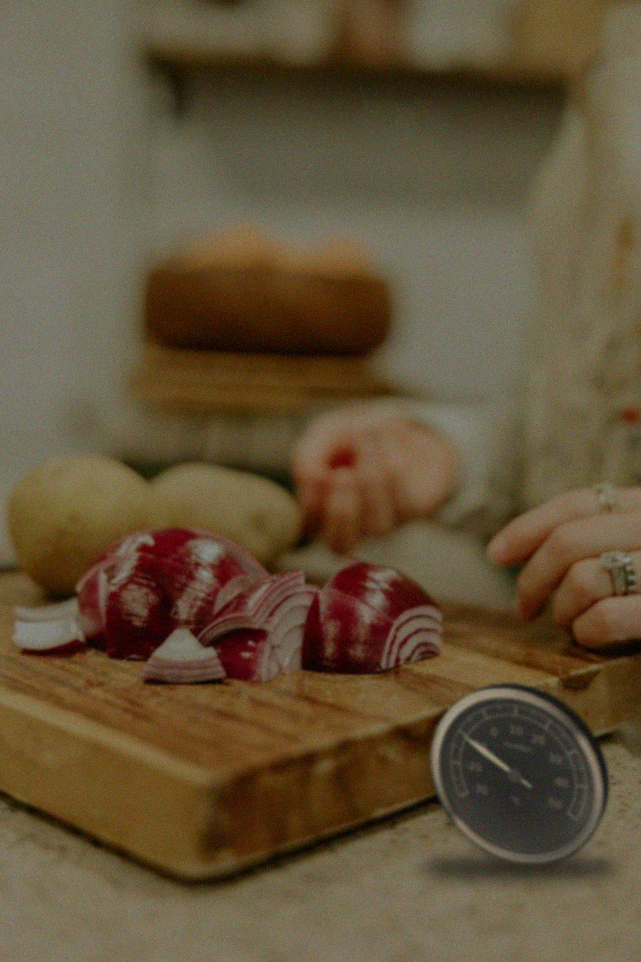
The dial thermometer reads -10 °C
